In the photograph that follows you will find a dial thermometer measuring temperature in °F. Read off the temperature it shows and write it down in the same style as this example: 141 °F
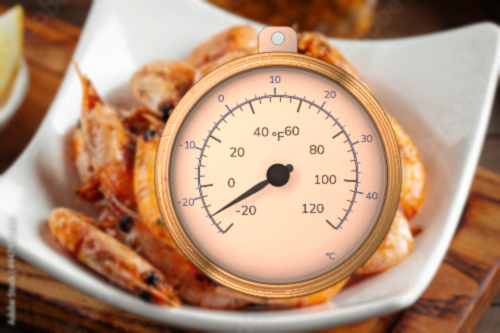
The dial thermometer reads -12 °F
